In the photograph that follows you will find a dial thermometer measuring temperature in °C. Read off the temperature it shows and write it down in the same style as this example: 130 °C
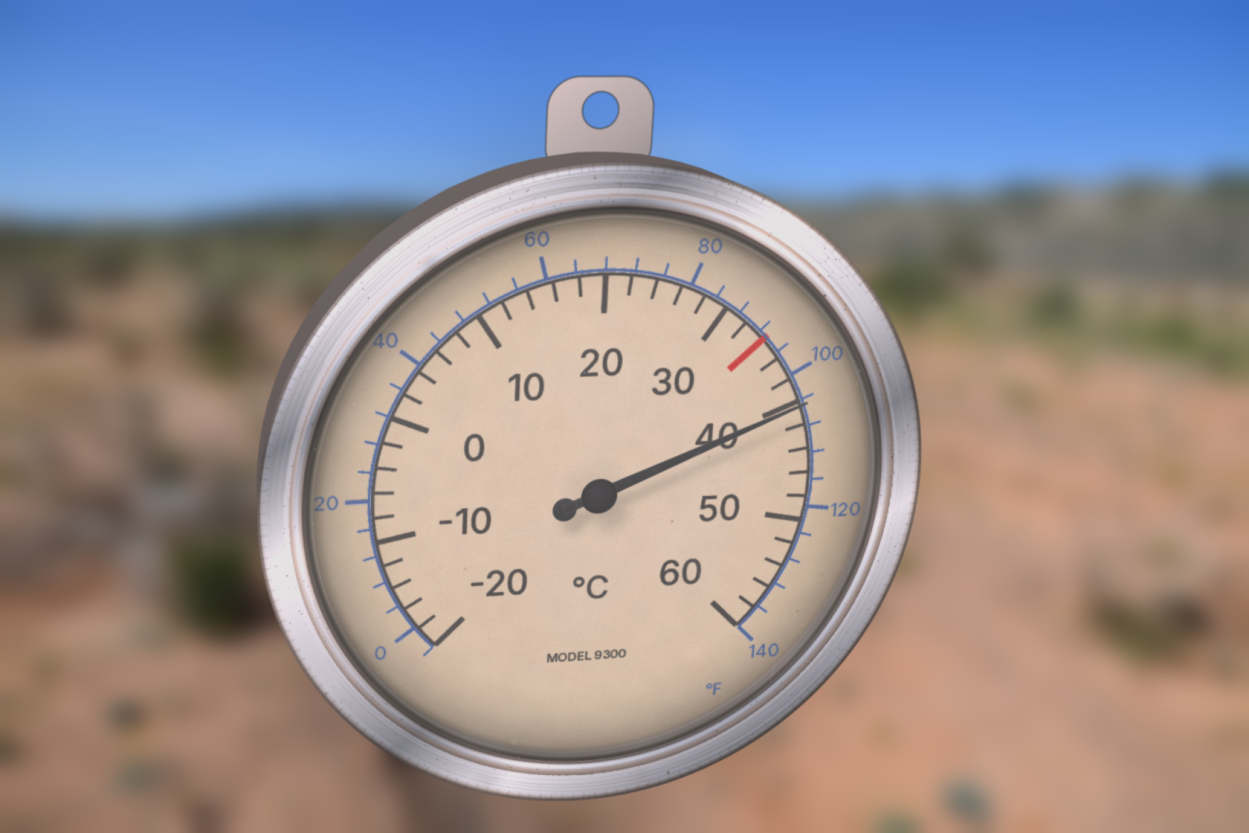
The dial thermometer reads 40 °C
